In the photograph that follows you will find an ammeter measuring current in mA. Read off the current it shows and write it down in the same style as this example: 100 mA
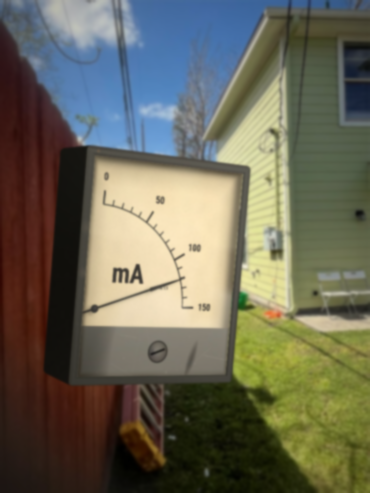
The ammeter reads 120 mA
